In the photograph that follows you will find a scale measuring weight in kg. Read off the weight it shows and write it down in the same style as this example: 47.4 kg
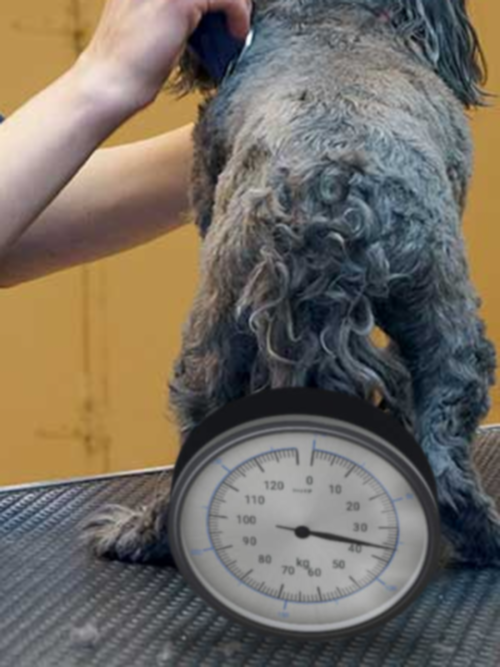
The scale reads 35 kg
